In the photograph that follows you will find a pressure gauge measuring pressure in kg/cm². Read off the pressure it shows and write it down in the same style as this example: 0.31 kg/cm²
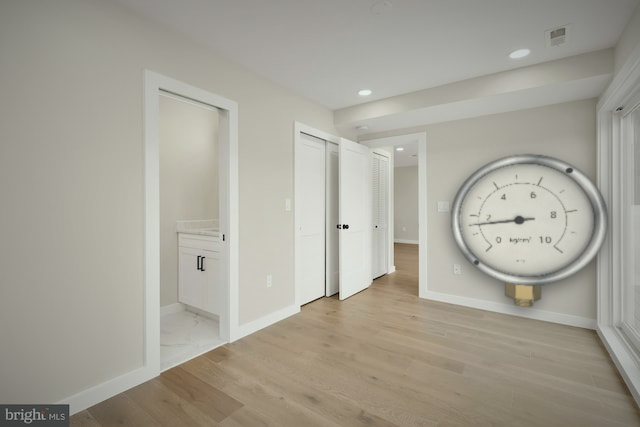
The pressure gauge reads 1.5 kg/cm²
